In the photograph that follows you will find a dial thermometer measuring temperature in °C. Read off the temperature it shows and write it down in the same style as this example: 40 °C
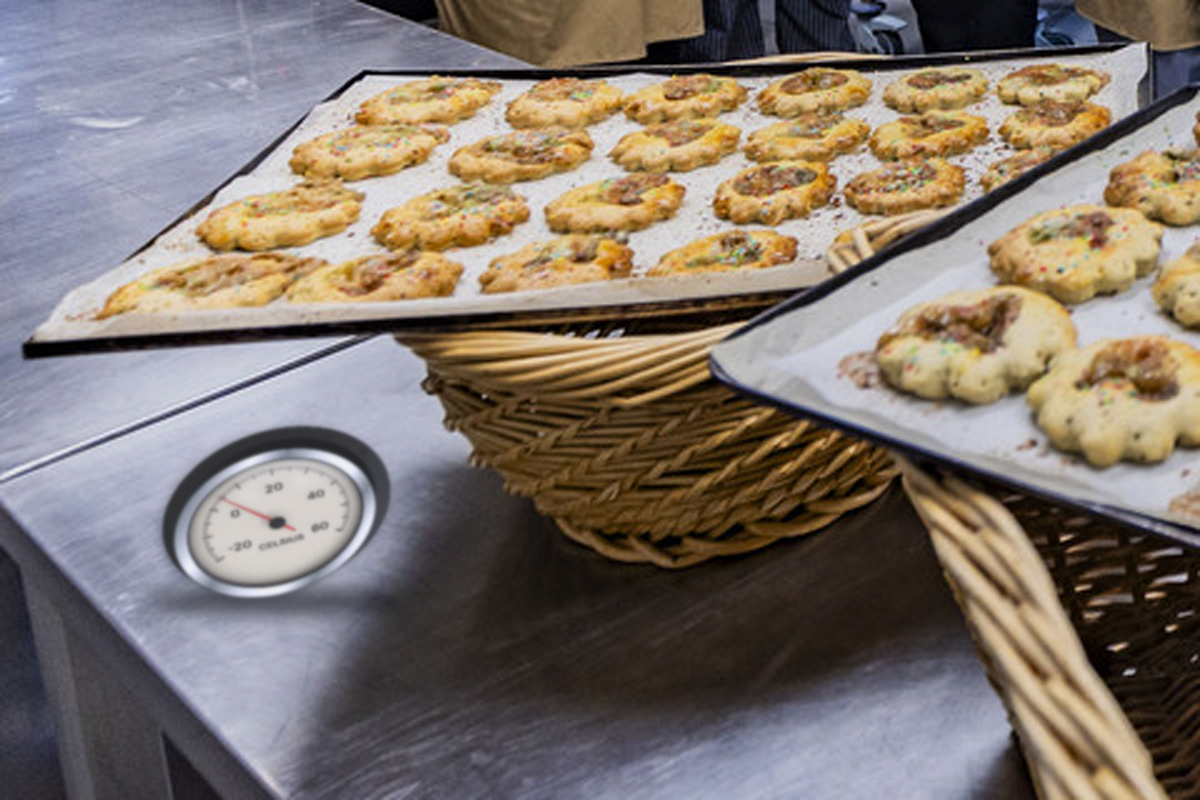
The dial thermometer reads 5 °C
